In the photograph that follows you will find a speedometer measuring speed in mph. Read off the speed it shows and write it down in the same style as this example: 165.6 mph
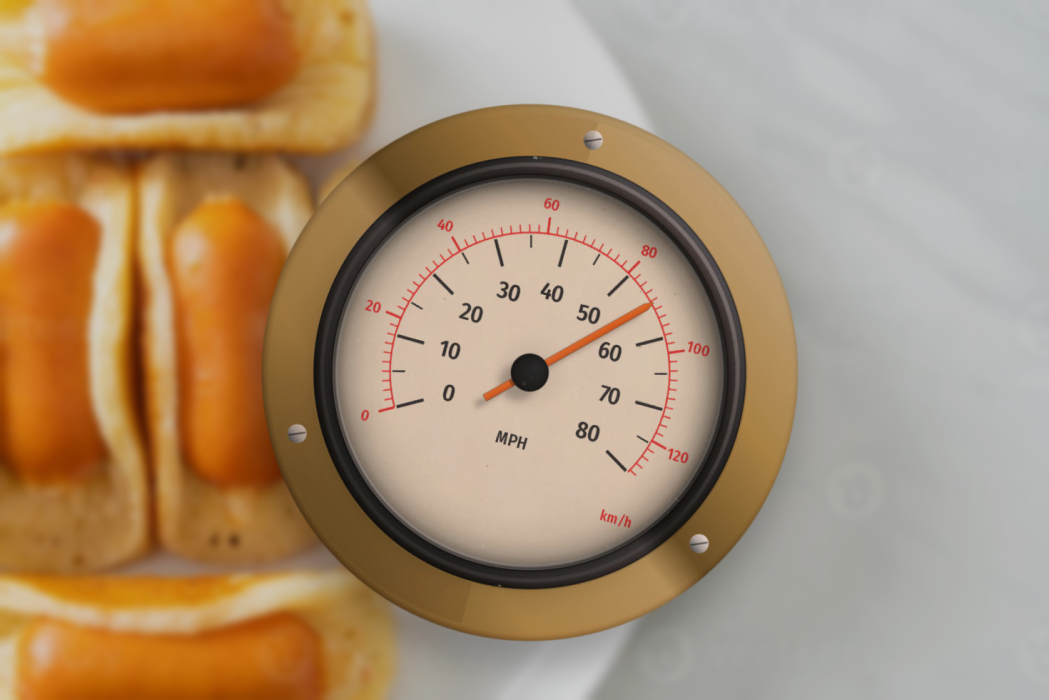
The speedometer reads 55 mph
